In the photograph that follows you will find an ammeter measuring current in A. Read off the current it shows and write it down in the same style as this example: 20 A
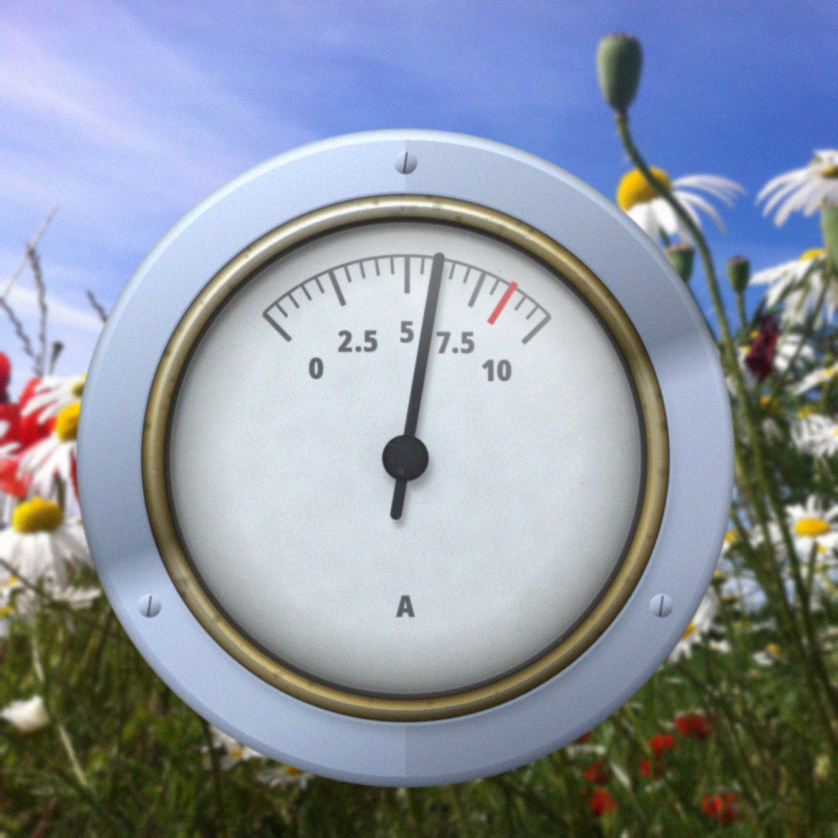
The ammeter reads 6 A
